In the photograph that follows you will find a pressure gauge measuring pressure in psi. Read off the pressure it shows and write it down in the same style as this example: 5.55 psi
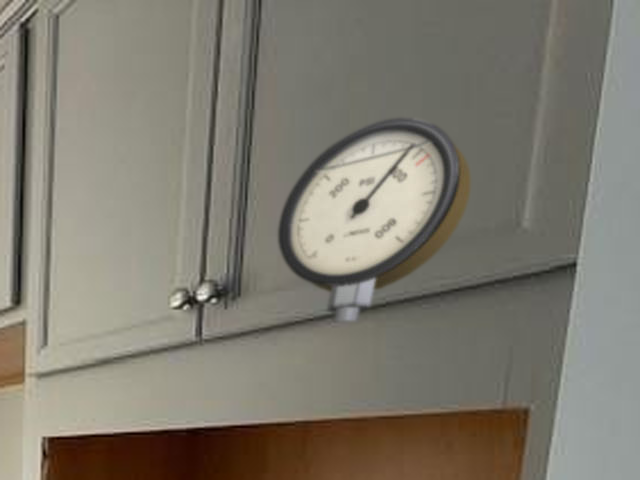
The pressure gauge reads 380 psi
